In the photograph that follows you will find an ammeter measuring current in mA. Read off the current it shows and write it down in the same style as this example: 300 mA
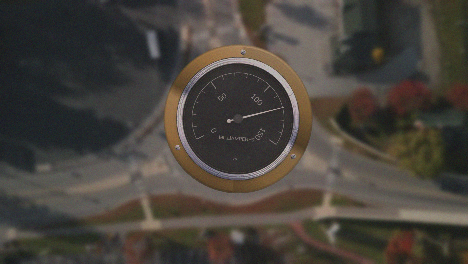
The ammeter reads 120 mA
